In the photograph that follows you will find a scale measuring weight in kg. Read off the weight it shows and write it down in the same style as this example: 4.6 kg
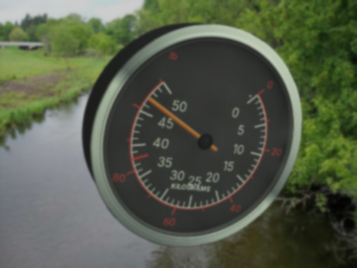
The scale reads 47 kg
